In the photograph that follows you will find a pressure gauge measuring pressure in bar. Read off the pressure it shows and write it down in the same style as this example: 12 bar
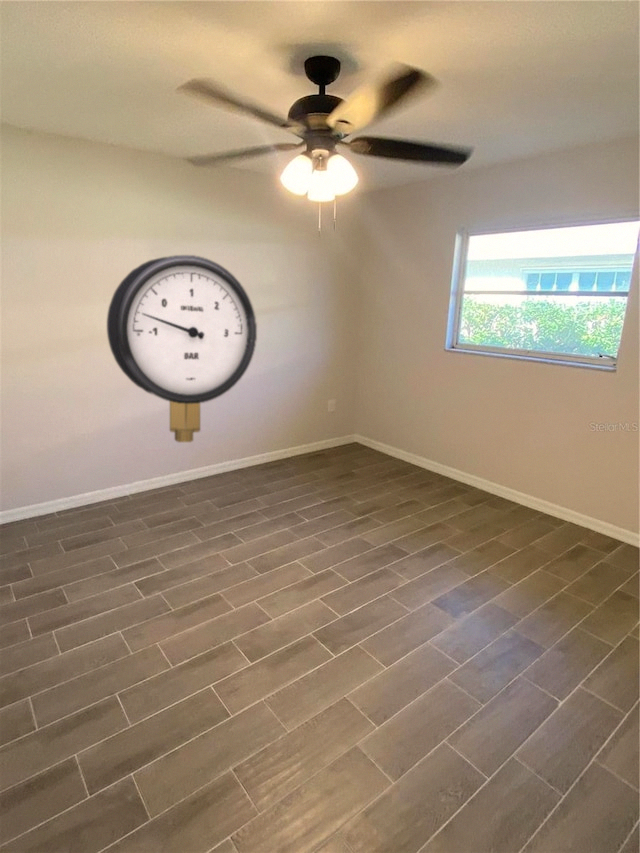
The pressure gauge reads -0.6 bar
